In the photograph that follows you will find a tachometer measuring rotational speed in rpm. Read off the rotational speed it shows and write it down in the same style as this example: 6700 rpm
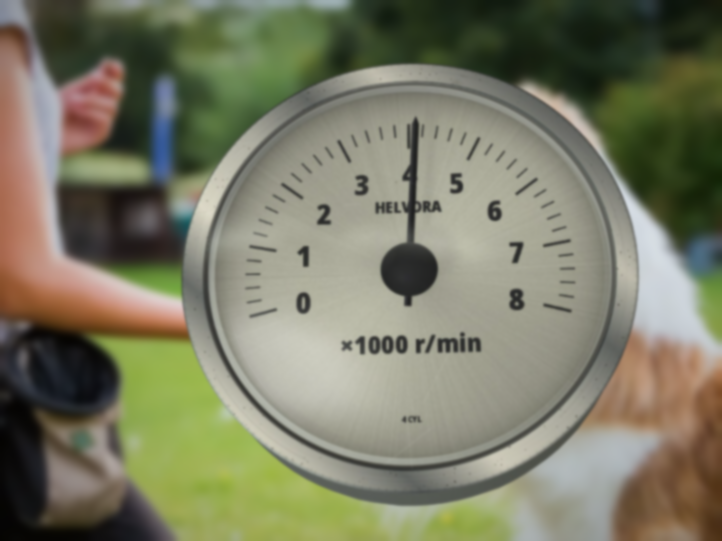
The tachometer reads 4100 rpm
